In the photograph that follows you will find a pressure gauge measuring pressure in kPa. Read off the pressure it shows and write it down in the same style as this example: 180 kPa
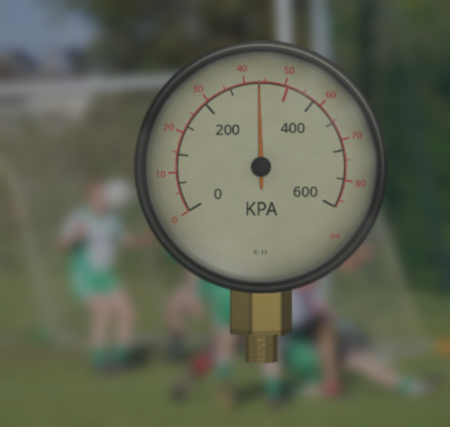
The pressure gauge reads 300 kPa
